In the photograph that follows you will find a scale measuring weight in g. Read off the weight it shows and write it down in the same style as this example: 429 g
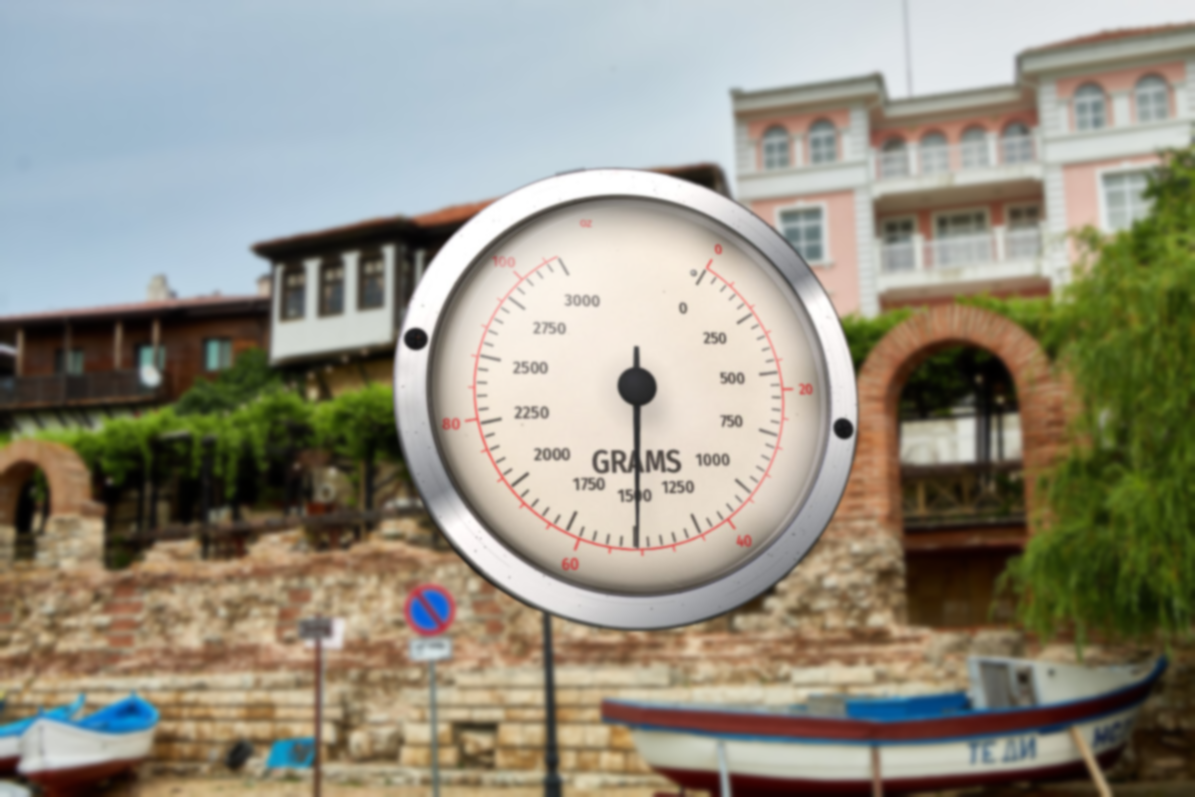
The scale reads 1500 g
